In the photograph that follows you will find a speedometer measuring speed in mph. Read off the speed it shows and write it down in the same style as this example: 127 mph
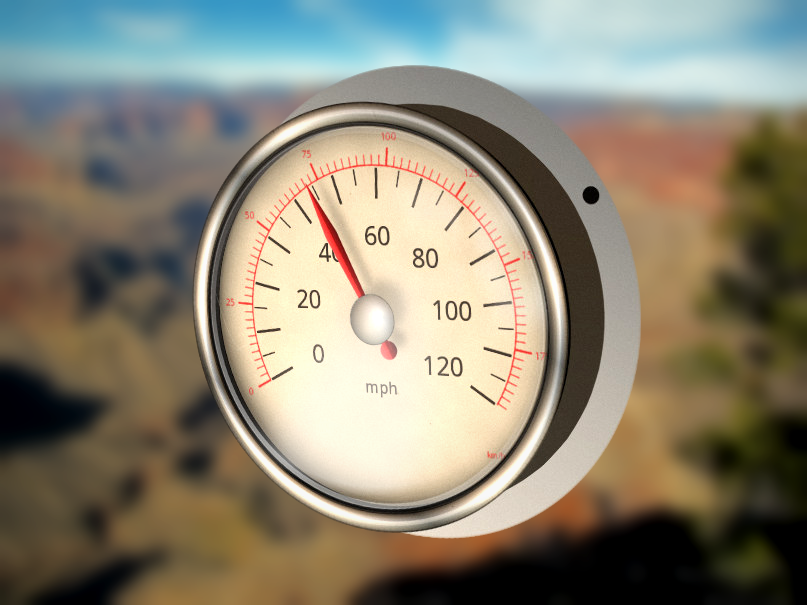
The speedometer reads 45 mph
